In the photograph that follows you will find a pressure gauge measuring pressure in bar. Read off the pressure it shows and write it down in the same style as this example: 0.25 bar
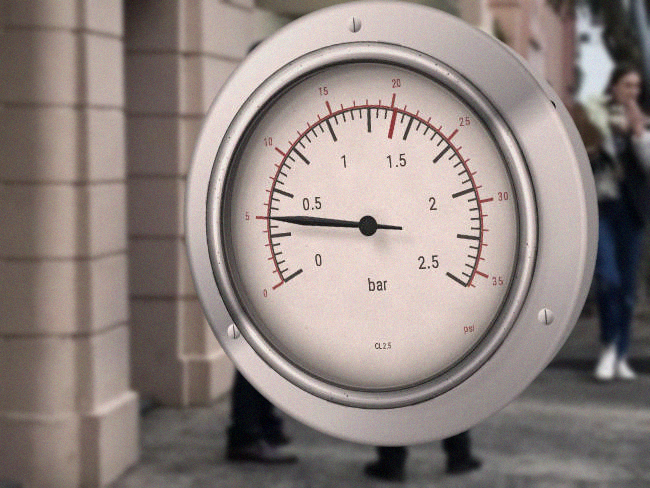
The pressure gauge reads 0.35 bar
